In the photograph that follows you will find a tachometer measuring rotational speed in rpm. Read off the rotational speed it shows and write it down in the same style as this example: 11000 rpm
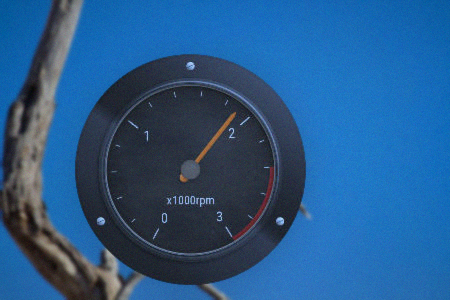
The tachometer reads 1900 rpm
